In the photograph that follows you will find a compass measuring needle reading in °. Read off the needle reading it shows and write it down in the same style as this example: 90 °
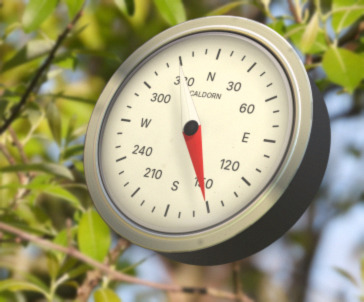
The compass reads 150 °
